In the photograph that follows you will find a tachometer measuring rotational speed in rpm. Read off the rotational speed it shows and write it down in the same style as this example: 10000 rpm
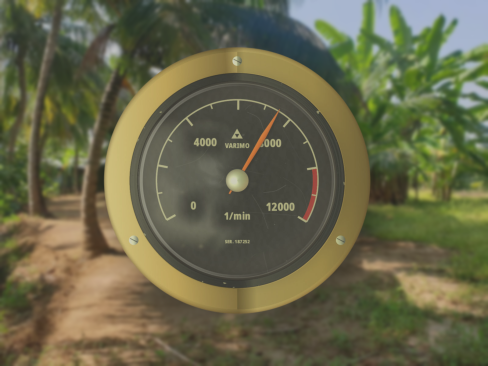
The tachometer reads 7500 rpm
